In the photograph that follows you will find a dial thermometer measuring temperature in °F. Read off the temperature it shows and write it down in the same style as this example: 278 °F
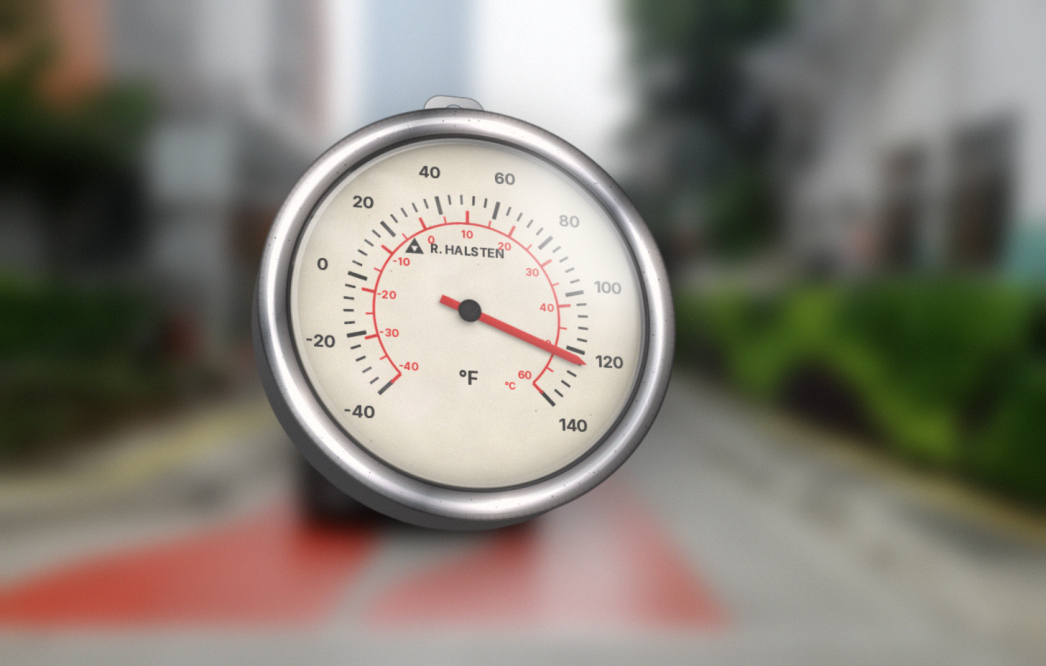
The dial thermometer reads 124 °F
